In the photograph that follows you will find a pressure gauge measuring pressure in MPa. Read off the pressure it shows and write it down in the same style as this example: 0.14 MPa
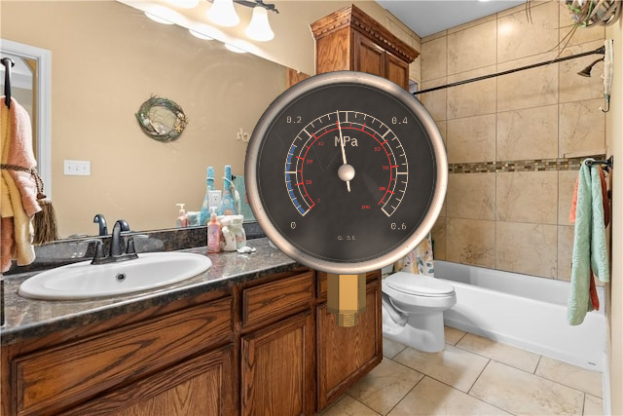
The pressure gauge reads 0.28 MPa
